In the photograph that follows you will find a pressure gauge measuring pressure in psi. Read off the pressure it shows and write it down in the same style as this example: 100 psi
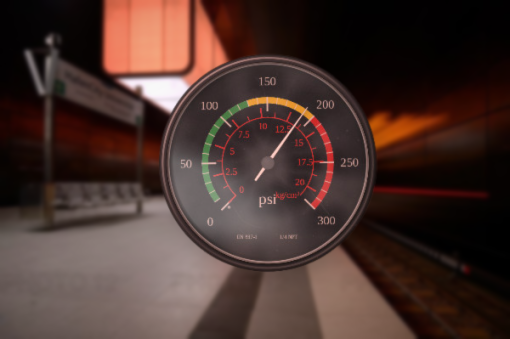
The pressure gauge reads 190 psi
